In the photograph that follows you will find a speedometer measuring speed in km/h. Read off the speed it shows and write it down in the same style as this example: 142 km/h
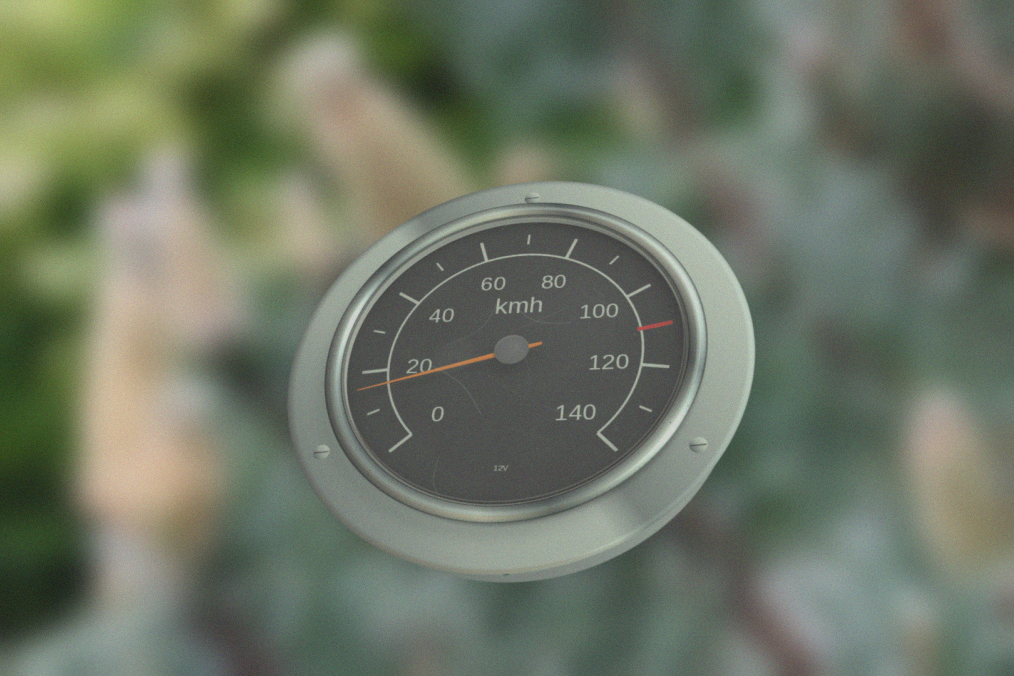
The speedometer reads 15 km/h
